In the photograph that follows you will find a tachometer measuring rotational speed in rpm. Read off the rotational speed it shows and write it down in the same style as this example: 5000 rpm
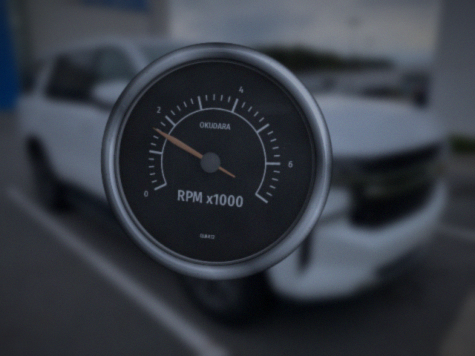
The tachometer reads 1600 rpm
